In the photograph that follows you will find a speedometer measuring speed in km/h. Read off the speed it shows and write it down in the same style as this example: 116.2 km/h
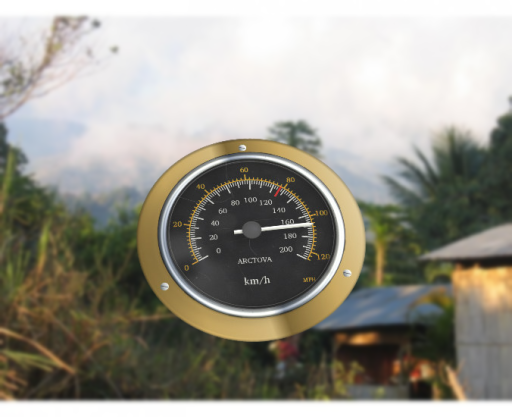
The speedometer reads 170 km/h
